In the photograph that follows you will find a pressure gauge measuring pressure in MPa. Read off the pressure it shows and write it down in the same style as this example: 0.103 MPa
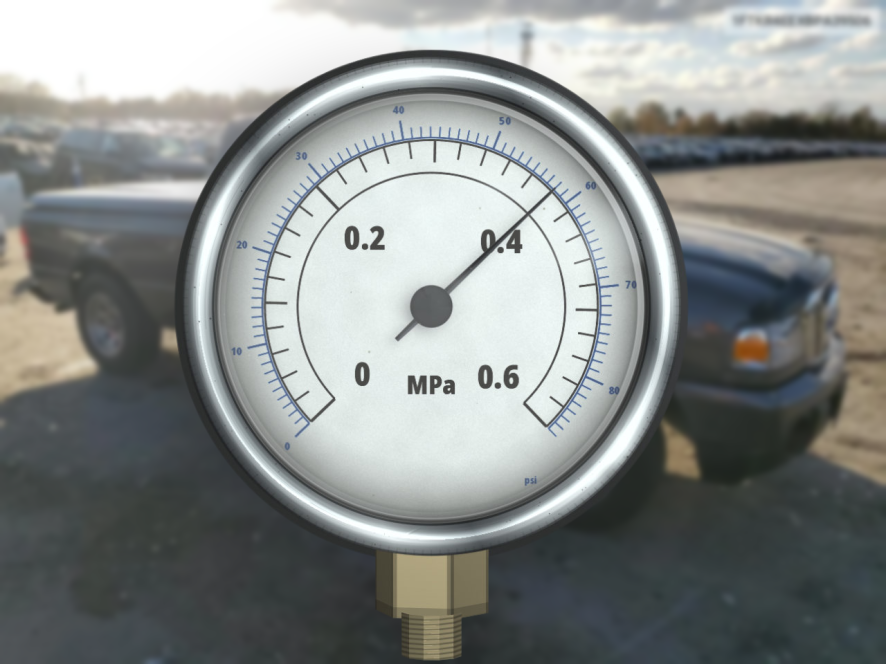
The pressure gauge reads 0.4 MPa
